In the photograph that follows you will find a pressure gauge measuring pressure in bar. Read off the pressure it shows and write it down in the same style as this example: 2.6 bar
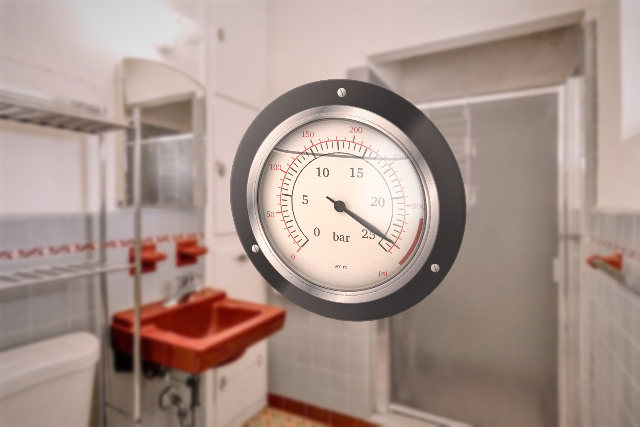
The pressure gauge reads 24 bar
